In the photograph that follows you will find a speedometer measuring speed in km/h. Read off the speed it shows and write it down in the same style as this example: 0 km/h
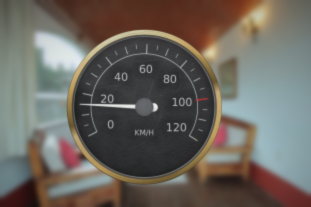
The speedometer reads 15 km/h
